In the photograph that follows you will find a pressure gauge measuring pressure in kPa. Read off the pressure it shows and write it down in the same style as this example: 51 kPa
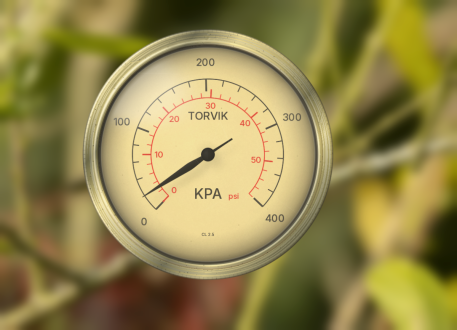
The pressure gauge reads 20 kPa
